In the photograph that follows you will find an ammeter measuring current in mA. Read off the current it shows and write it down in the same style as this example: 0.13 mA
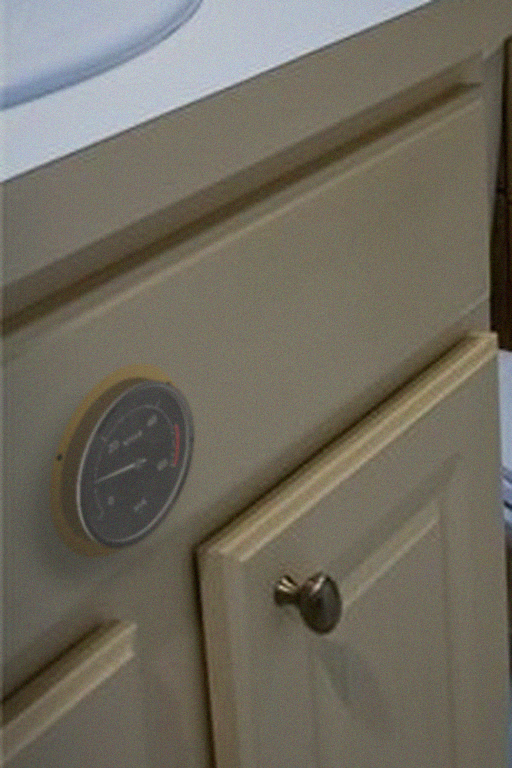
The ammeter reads 10 mA
